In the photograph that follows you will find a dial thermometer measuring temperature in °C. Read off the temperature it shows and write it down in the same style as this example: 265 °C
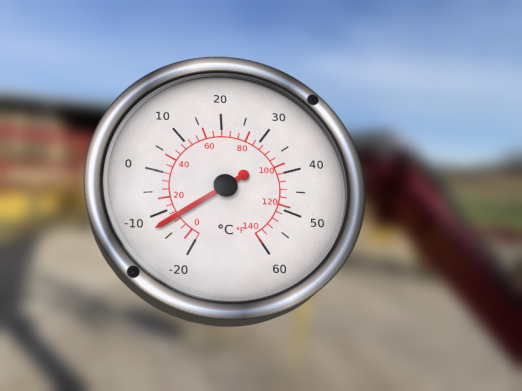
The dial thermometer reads -12.5 °C
